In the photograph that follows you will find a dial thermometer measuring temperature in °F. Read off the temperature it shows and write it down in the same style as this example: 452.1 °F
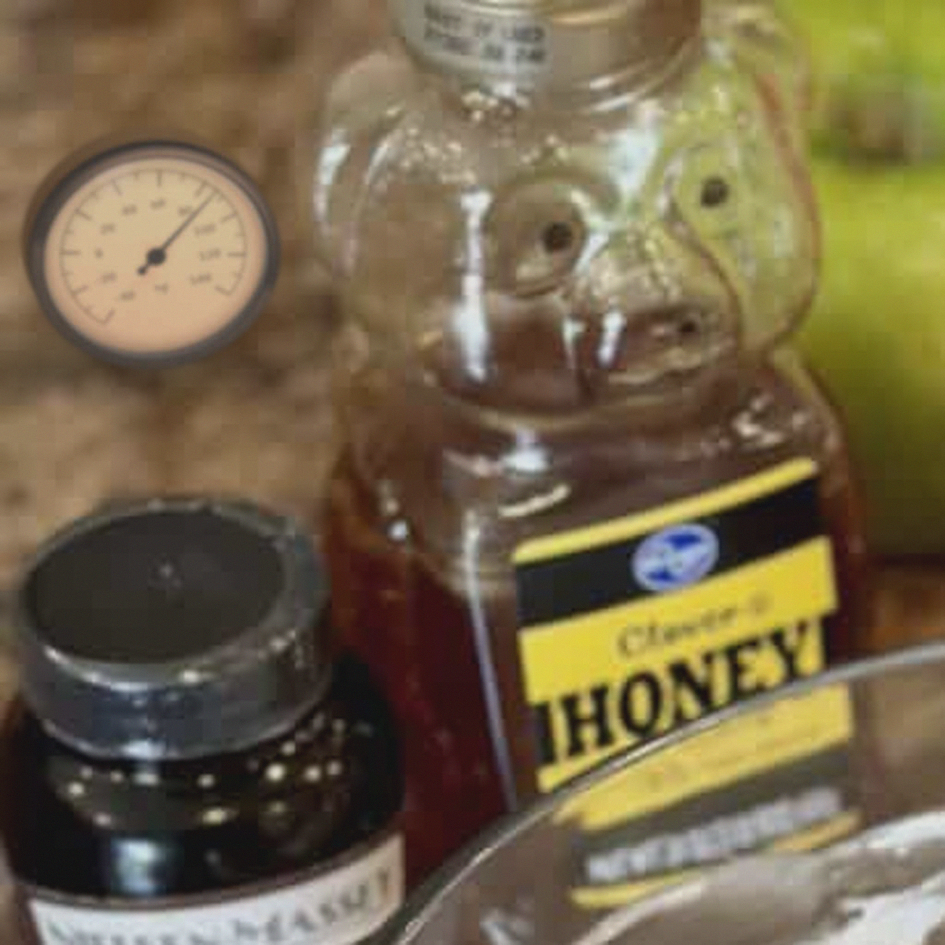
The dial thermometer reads 85 °F
